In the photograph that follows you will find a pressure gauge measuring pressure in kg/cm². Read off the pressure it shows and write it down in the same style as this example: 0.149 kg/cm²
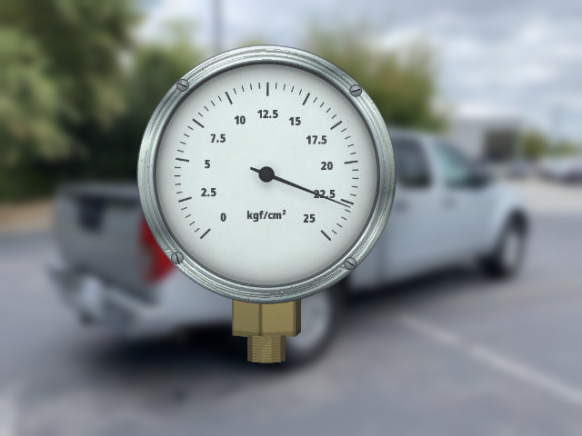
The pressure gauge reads 22.75 kg/cm²
